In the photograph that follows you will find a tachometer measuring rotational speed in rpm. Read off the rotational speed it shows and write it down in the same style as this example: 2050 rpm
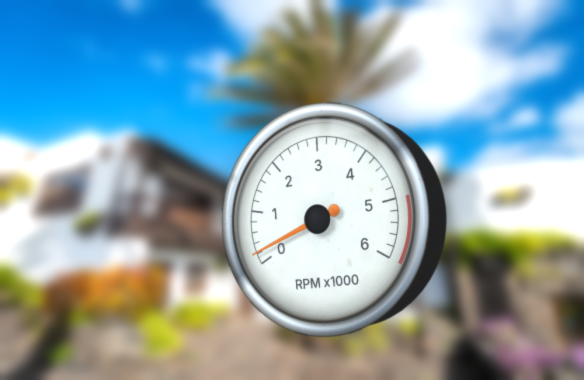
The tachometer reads 200 rpm
